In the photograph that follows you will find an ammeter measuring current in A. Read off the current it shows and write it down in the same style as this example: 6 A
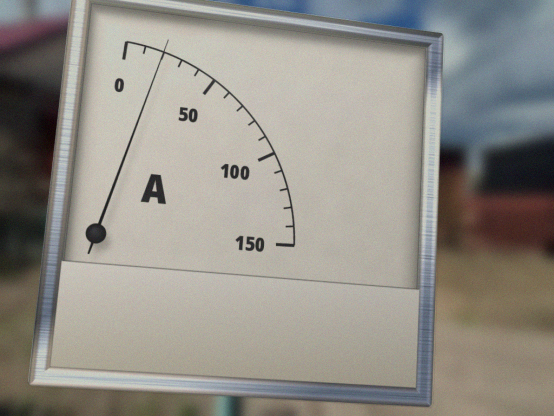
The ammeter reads 20 A
